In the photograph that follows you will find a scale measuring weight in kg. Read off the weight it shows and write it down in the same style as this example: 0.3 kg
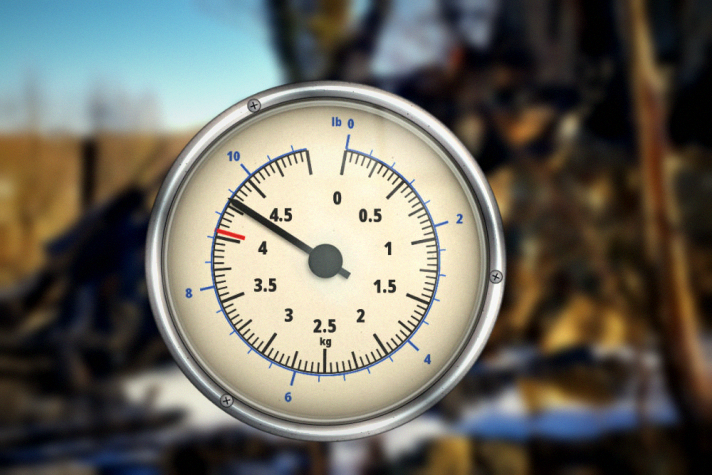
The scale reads 4.3 kg
